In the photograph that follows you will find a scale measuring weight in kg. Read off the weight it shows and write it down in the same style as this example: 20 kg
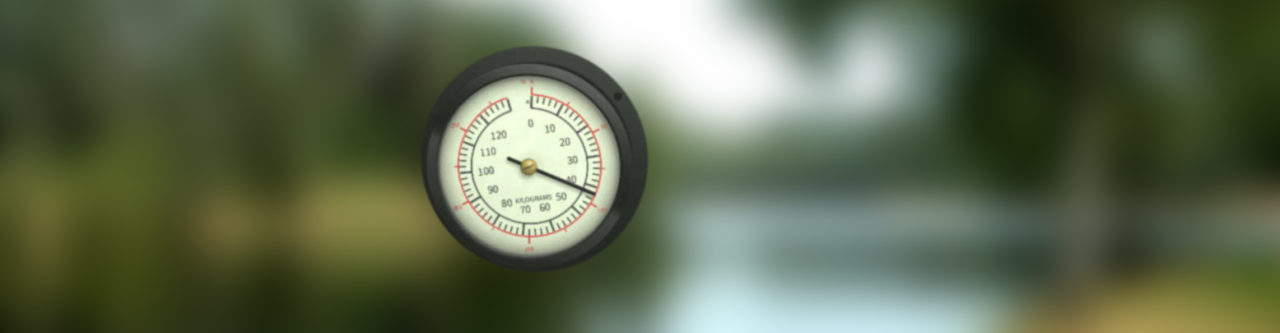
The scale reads 42 kg
